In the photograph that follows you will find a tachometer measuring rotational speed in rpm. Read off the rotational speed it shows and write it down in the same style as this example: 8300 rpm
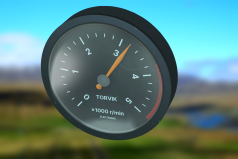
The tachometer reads 3200 rpm
